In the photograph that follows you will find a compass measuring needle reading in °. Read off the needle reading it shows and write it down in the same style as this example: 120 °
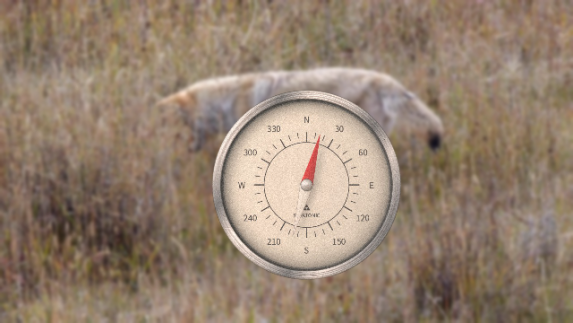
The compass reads 15 °
